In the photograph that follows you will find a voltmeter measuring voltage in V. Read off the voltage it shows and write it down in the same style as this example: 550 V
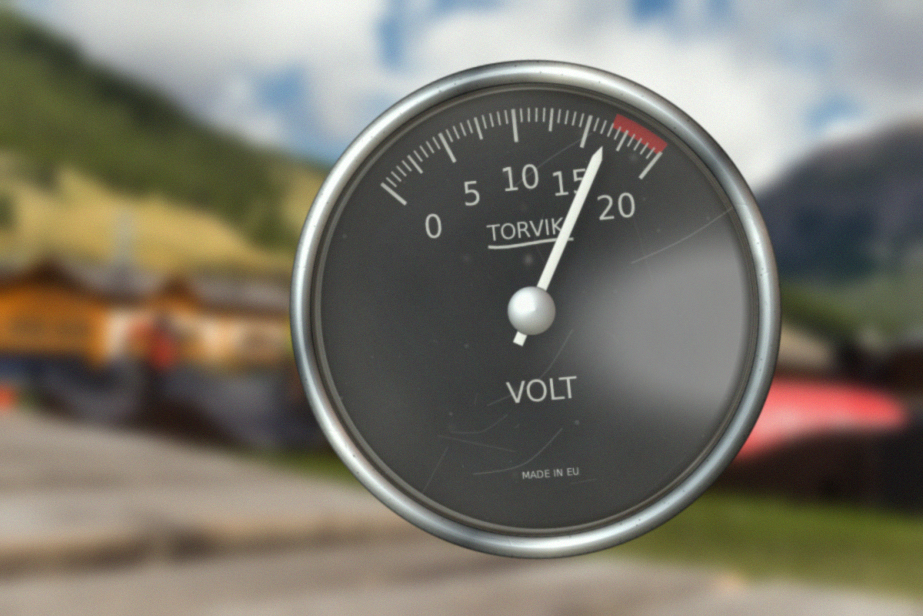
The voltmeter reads 16.5 V
